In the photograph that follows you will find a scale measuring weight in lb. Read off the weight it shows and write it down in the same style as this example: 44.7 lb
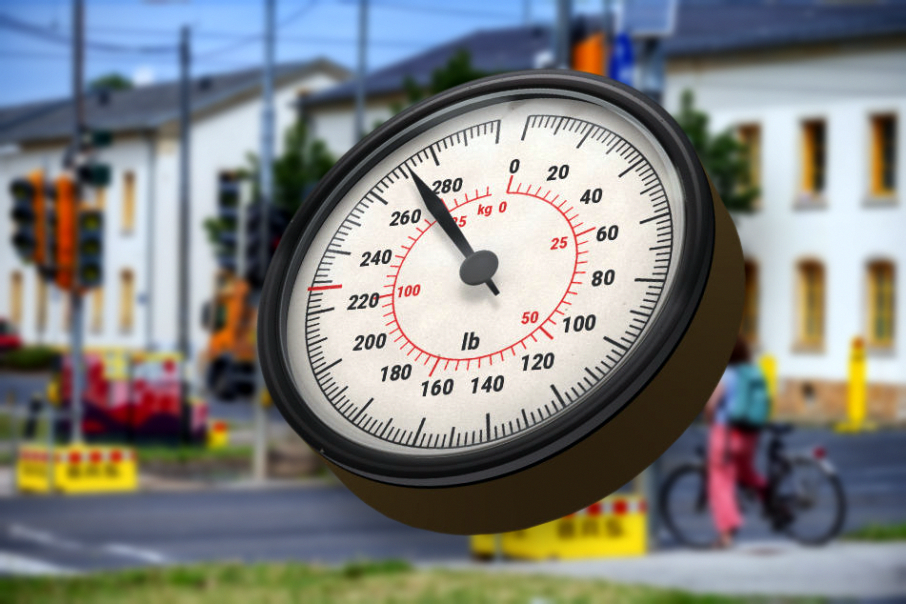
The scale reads 272 lb
